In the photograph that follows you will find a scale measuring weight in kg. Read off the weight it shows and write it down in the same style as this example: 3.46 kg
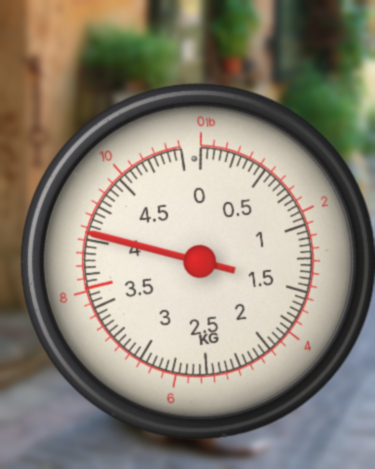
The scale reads 4.05 kg
